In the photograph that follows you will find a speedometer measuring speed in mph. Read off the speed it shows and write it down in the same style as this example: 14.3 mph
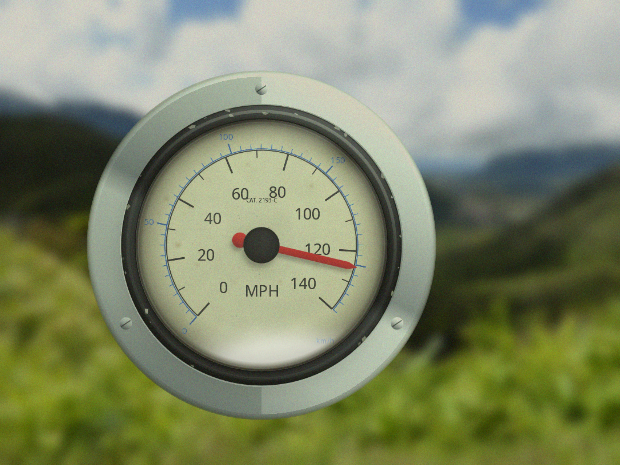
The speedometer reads 125 mph
